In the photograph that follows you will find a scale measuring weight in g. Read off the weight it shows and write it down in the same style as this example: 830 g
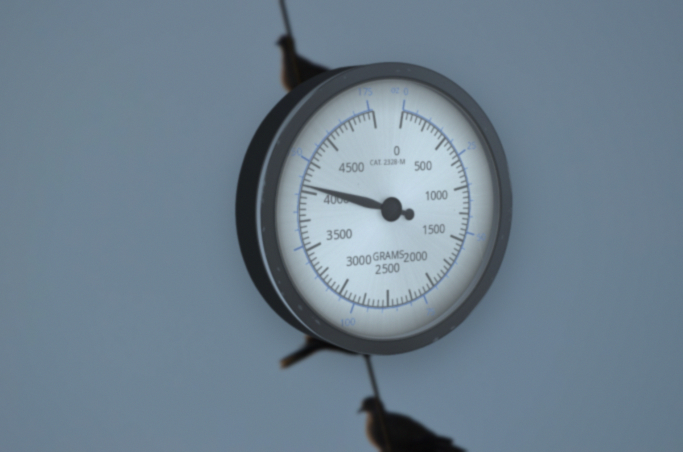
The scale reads 4050 g
